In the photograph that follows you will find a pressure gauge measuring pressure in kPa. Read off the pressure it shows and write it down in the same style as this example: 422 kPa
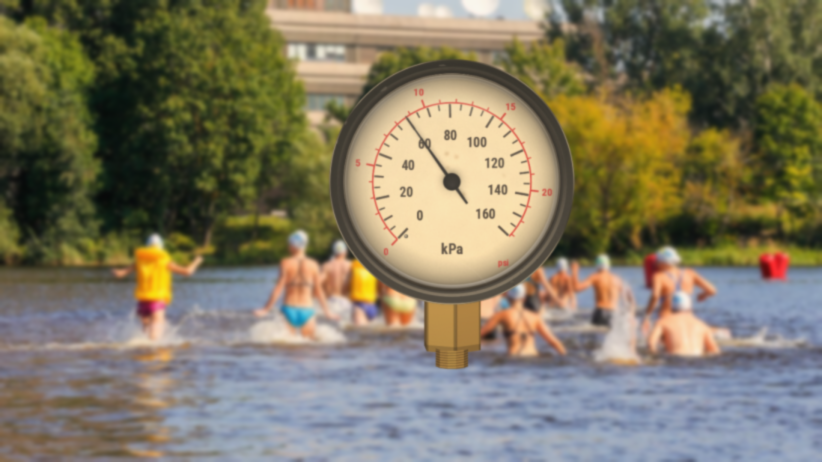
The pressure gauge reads 60 kPa
